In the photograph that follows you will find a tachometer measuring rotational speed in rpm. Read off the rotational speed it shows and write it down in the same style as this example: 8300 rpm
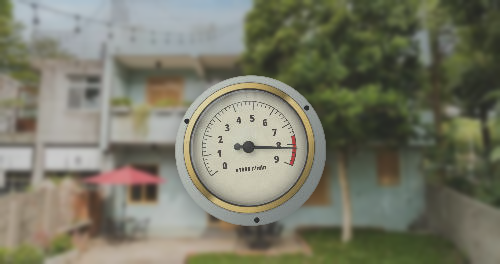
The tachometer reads 8200 rpm
